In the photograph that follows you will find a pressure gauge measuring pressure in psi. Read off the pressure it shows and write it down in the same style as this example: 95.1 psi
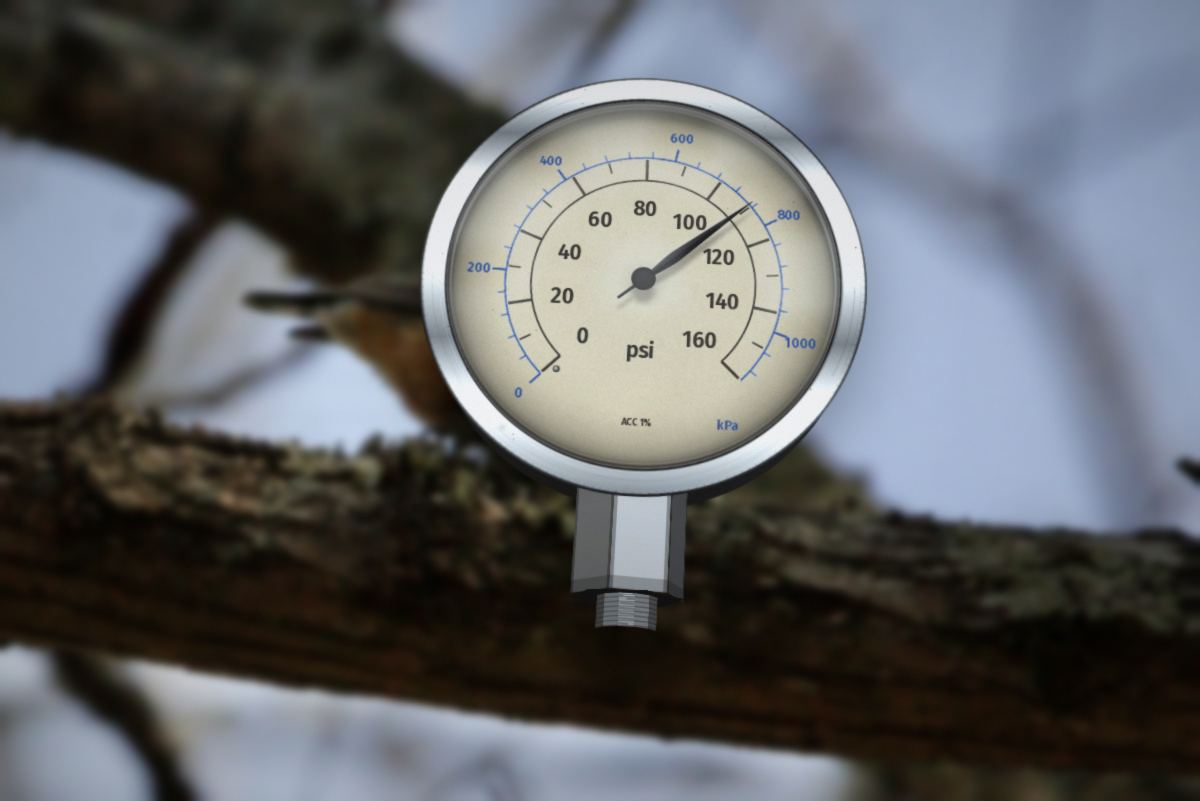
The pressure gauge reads 110 psi
